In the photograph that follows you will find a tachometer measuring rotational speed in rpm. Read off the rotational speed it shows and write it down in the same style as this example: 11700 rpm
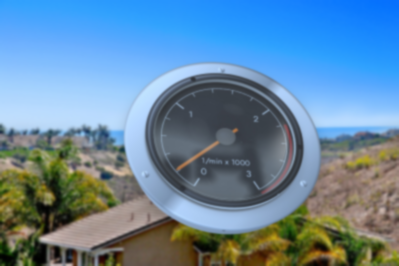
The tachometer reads 200 rpm
